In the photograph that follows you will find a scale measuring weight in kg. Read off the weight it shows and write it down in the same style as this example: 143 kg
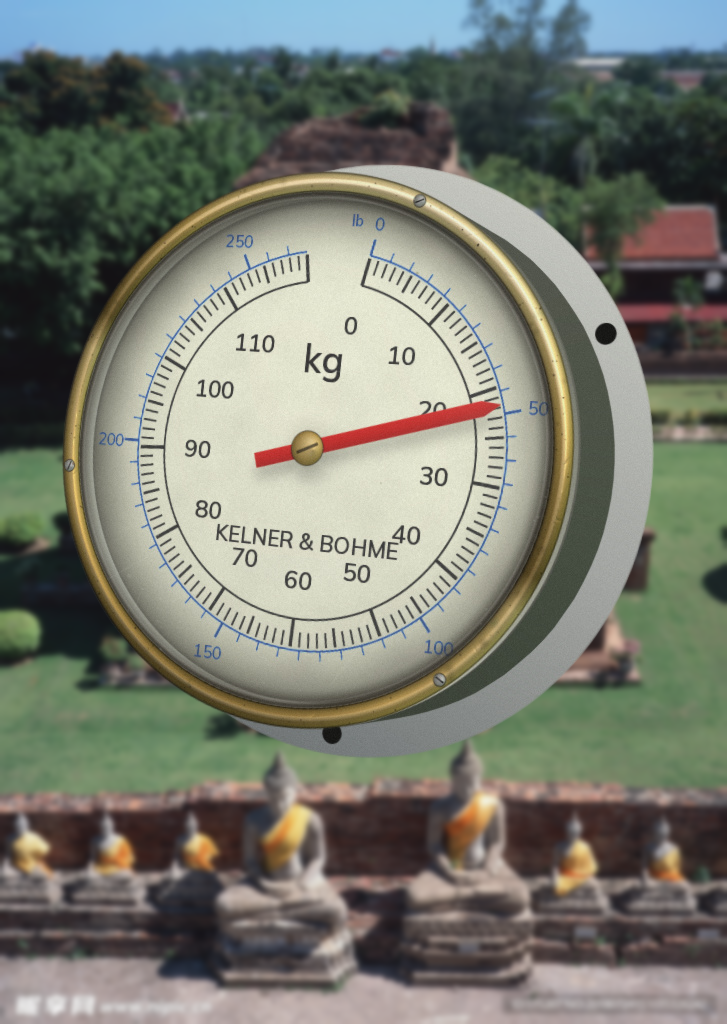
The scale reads 22 kg
